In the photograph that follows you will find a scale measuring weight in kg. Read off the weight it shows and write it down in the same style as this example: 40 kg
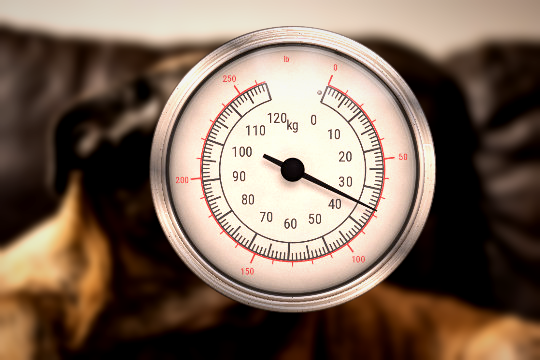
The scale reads 35 kg
